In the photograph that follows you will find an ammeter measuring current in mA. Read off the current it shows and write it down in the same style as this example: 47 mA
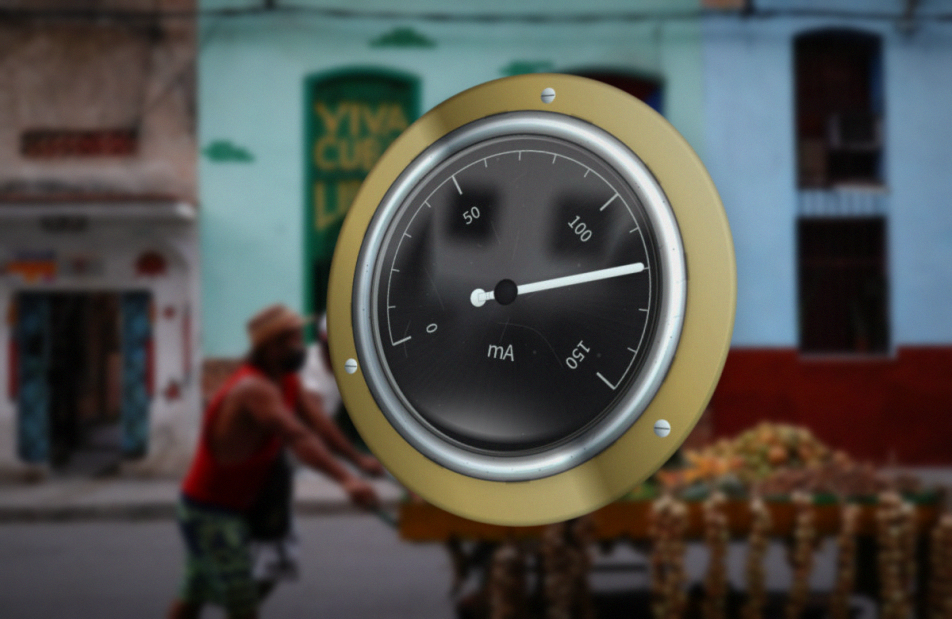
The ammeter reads 120 mA
